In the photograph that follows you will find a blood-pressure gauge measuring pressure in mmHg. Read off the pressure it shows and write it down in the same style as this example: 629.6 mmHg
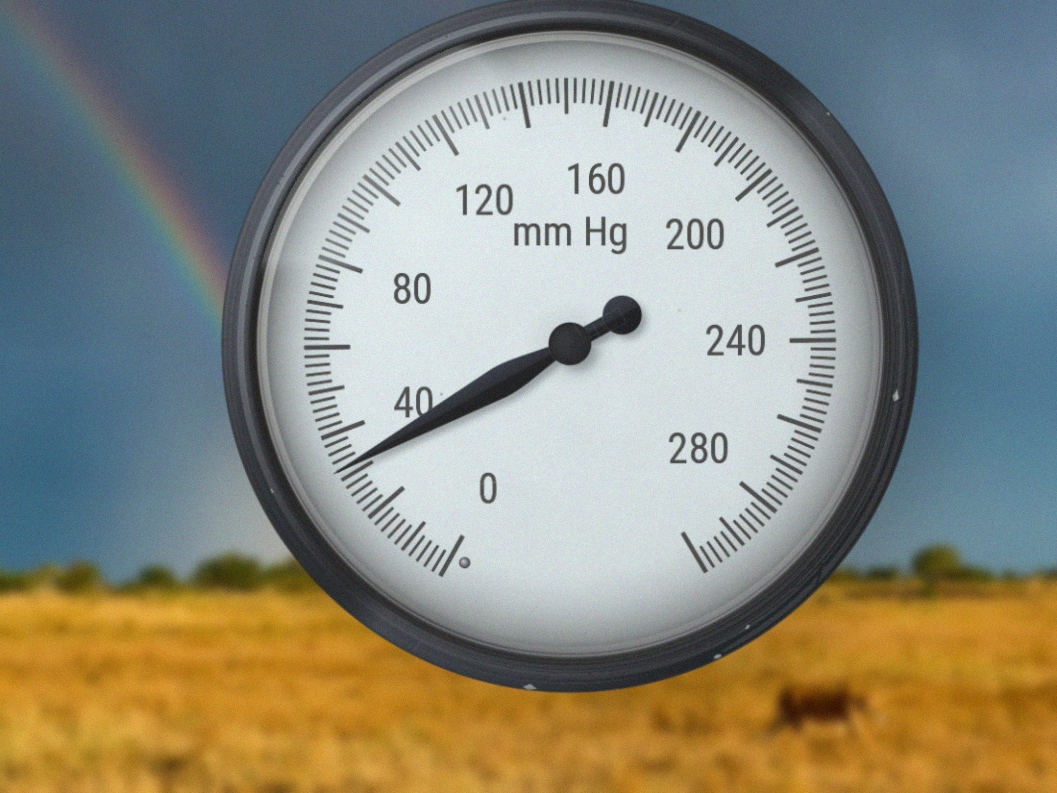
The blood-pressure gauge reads 32 mmHg
